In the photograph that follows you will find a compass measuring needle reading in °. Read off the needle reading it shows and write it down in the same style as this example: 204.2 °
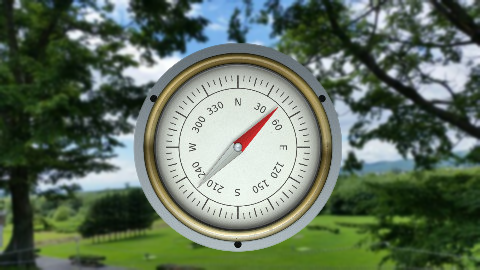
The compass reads 45 °
